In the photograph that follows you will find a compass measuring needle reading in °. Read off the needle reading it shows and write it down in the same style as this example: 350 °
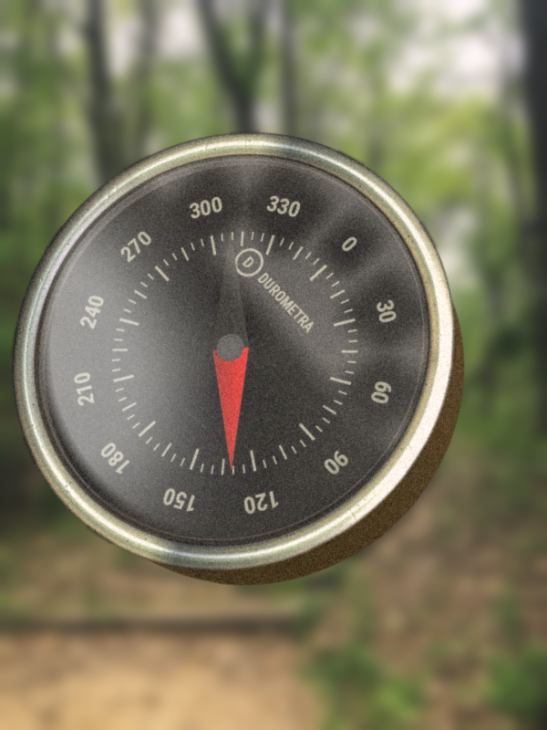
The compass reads 130 °
